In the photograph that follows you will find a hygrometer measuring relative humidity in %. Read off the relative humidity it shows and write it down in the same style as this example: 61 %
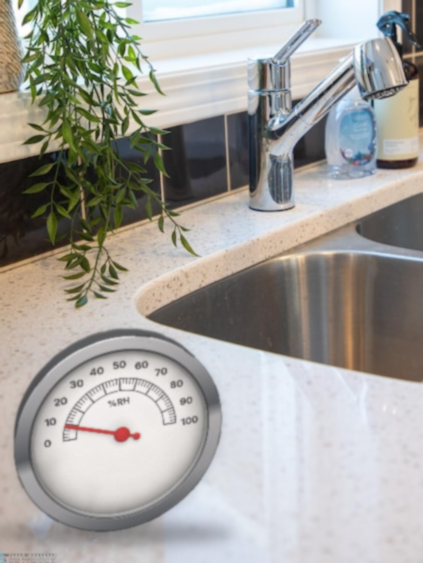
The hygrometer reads 10 %
